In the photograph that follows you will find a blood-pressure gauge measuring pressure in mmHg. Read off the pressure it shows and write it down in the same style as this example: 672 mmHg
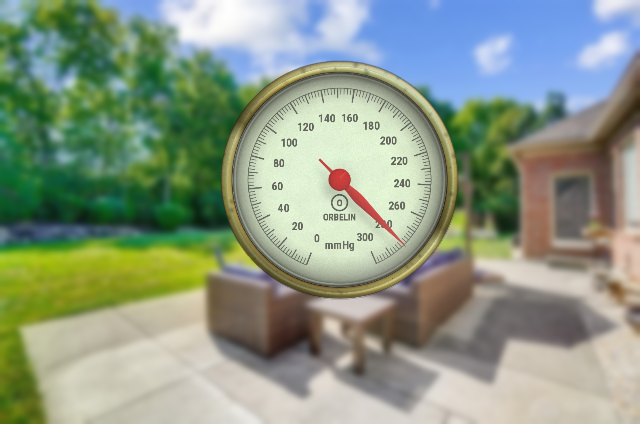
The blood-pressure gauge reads 280 mmHg
